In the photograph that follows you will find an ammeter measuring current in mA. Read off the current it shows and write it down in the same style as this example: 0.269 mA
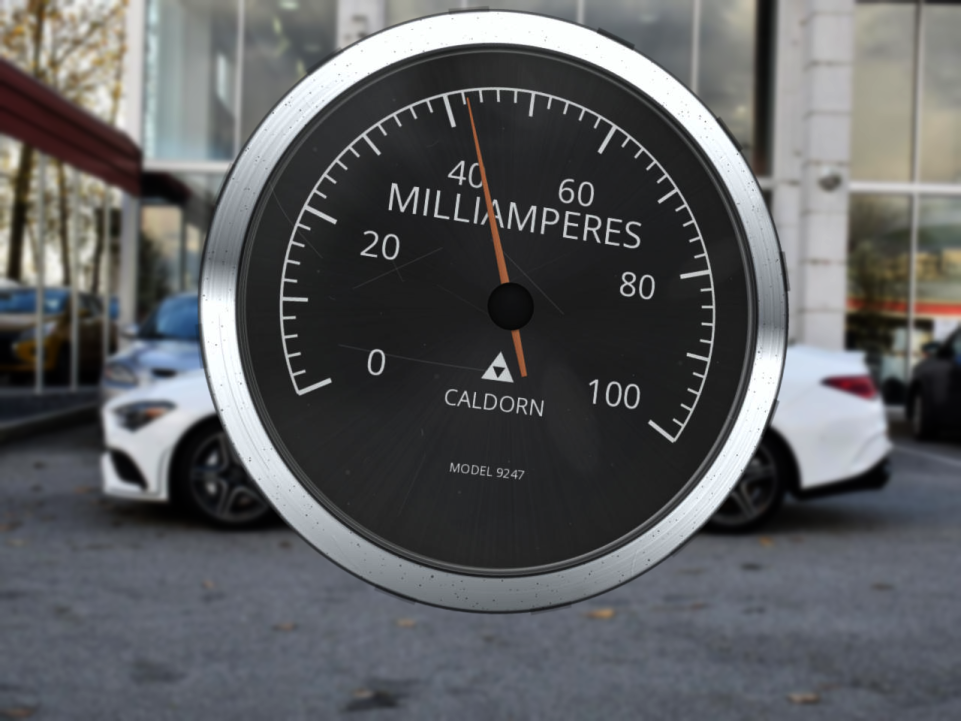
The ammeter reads 42 mA
